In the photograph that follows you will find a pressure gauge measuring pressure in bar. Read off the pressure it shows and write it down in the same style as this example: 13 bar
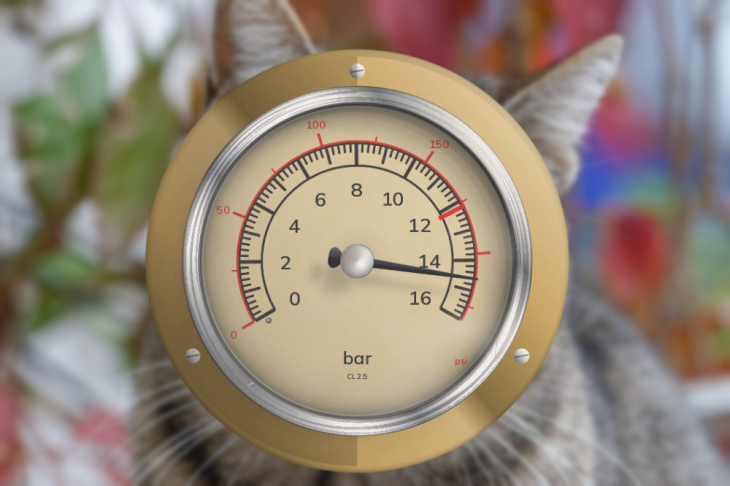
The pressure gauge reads 14.6 bar
